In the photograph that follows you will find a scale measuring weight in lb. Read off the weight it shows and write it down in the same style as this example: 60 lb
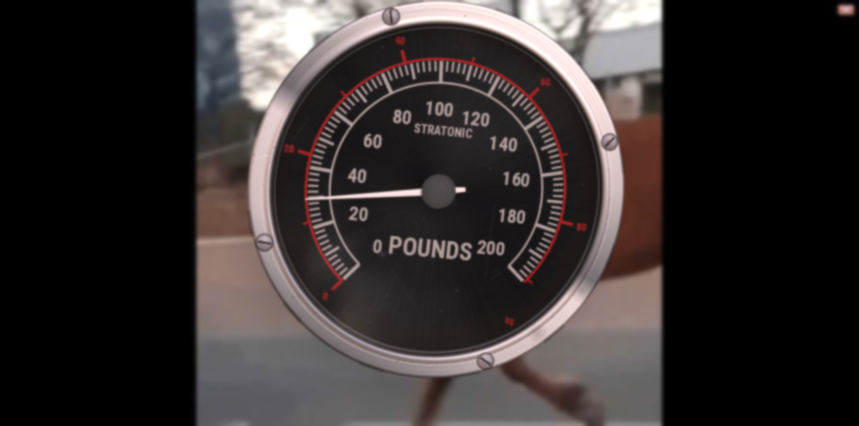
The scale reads 30 lb
